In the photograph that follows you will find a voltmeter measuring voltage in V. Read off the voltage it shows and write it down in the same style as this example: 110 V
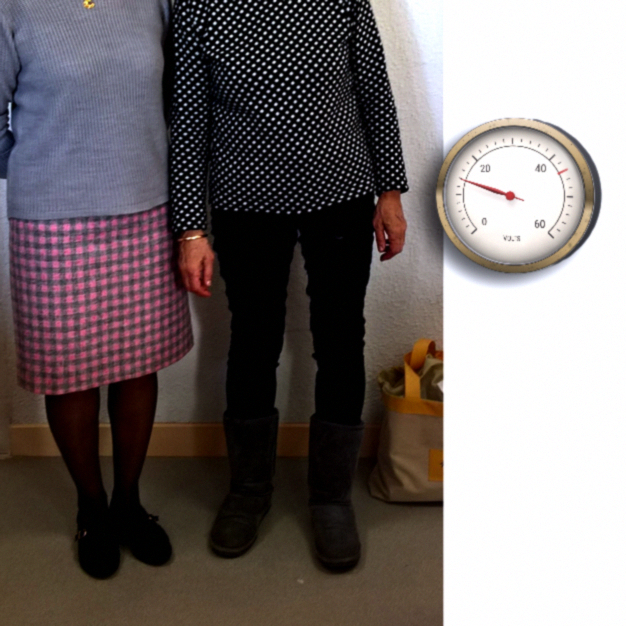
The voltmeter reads 14 V
